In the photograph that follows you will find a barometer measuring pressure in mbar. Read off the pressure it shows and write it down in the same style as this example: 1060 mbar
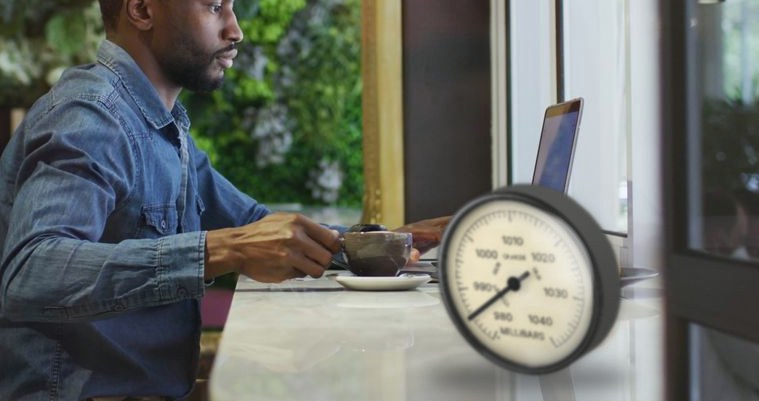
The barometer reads 985 mbar
